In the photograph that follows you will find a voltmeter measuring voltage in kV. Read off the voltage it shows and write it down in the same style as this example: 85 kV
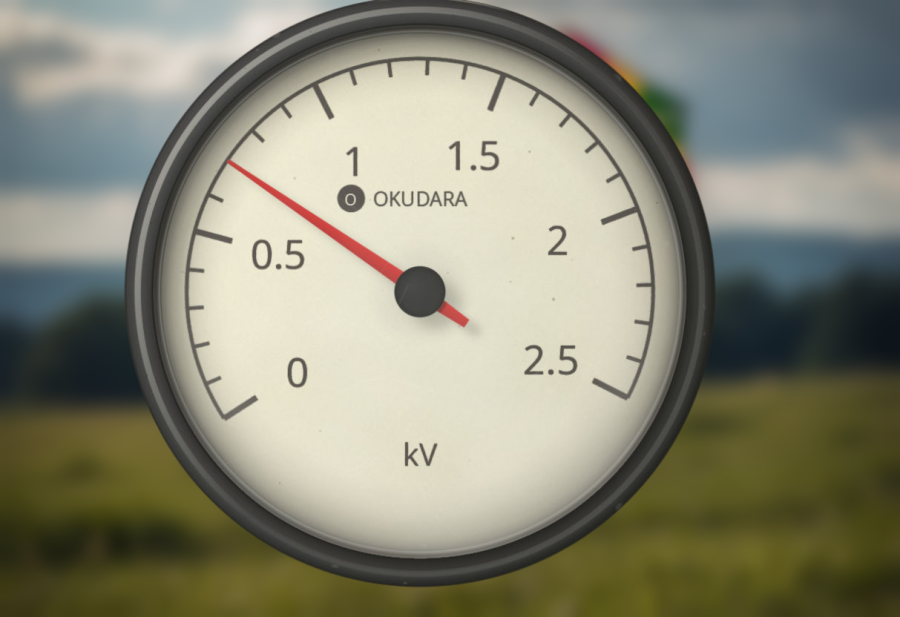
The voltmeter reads 0.7 kV
